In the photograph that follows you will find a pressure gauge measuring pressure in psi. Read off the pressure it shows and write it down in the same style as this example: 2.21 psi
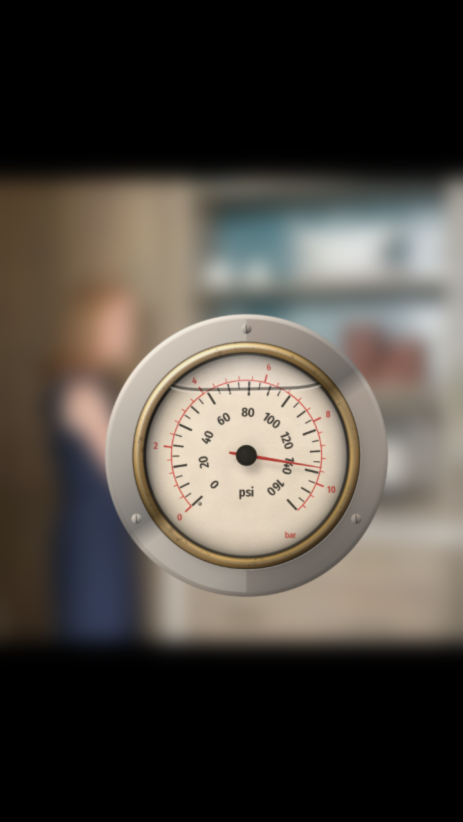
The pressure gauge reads 137.5 psi
